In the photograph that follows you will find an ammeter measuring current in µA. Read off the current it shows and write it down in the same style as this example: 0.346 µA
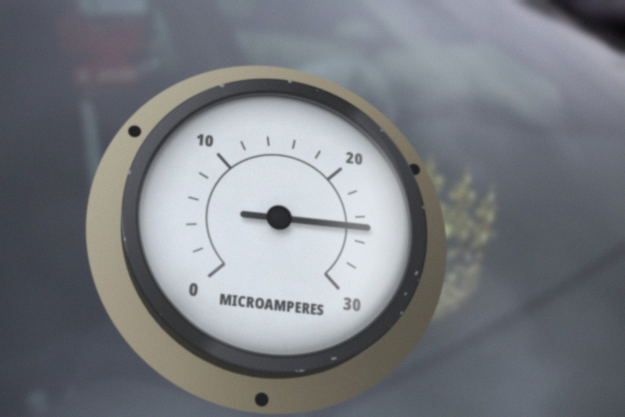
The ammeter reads 25 µA
